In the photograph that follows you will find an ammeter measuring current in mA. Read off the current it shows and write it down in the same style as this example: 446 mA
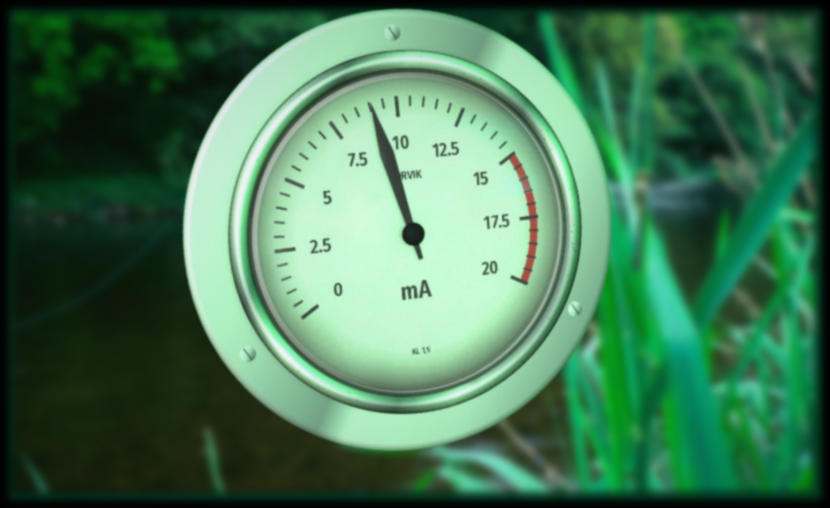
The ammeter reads 9 mA
